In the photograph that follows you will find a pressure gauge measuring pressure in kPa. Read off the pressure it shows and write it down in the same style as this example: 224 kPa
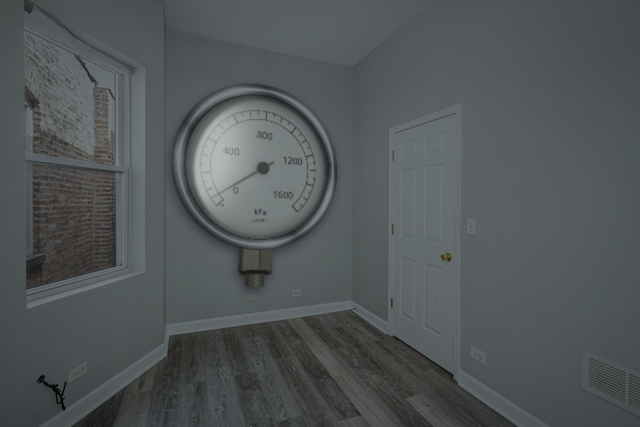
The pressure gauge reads 50 kPa
